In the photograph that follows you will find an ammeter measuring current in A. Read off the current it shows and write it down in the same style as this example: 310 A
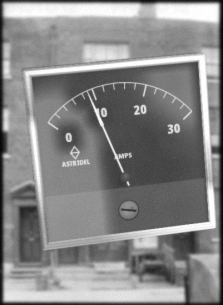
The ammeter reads 9 A
